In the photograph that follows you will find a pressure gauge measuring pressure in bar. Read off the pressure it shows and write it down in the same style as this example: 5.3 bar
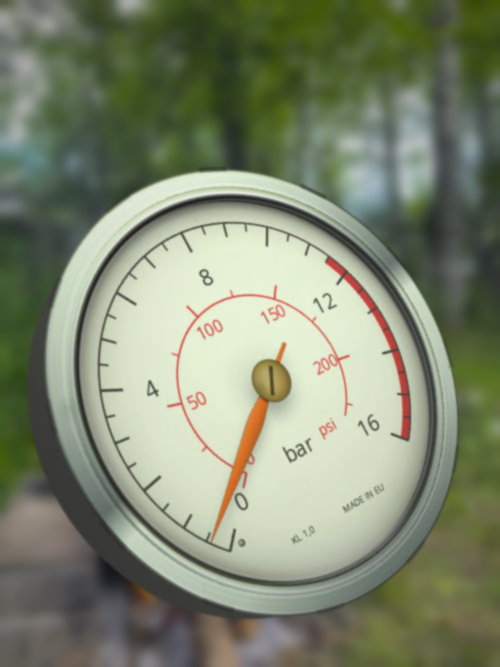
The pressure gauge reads 0.5 bar
